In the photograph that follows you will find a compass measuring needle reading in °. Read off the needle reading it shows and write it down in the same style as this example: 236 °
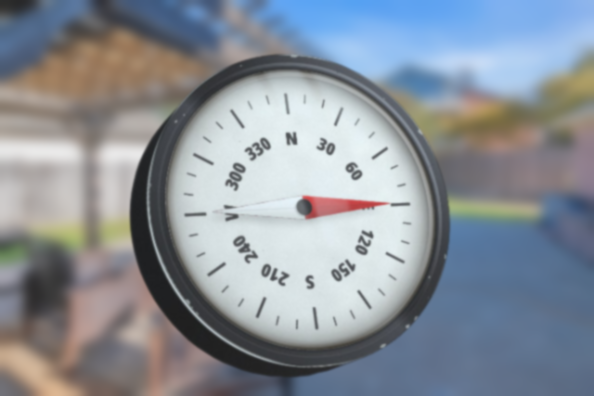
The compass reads 90 °
